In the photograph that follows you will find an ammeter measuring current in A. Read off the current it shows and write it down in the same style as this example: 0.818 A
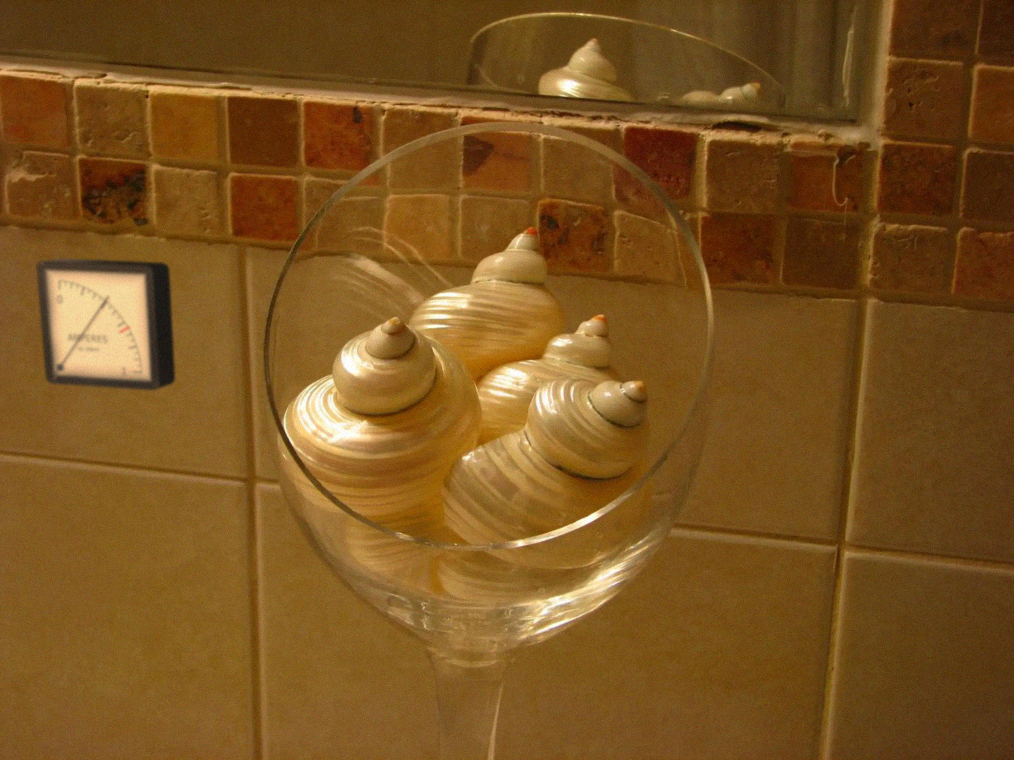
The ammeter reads 0.4 A
